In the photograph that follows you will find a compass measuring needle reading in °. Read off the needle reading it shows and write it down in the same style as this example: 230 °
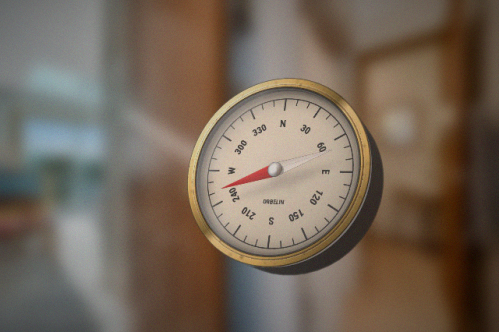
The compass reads 250 °
